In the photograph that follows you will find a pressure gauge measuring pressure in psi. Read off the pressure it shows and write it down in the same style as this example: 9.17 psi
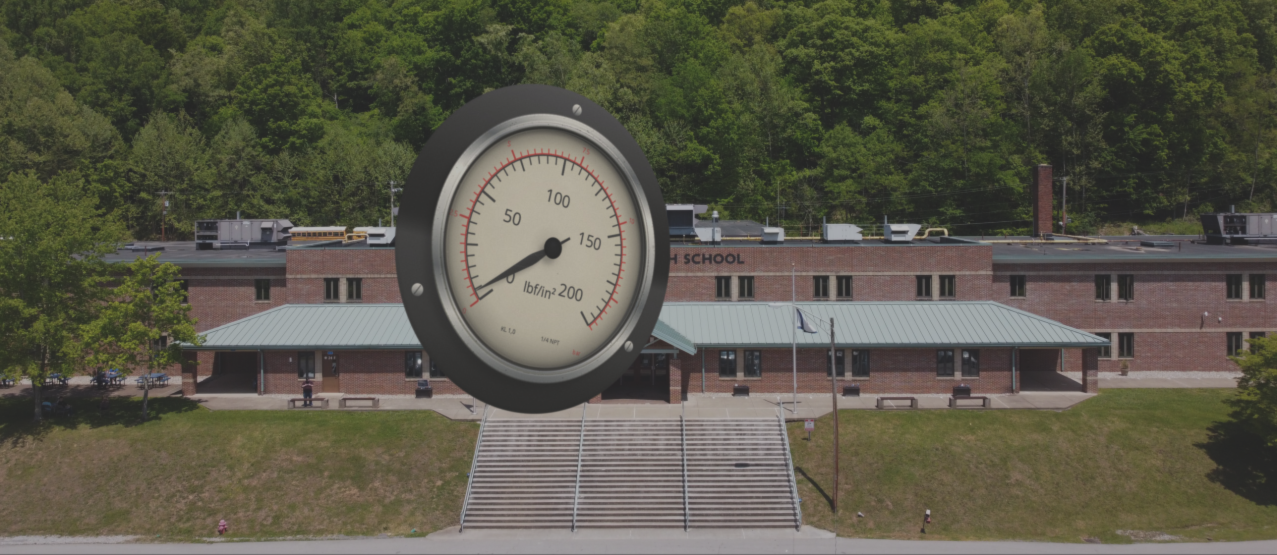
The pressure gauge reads 5 psi
